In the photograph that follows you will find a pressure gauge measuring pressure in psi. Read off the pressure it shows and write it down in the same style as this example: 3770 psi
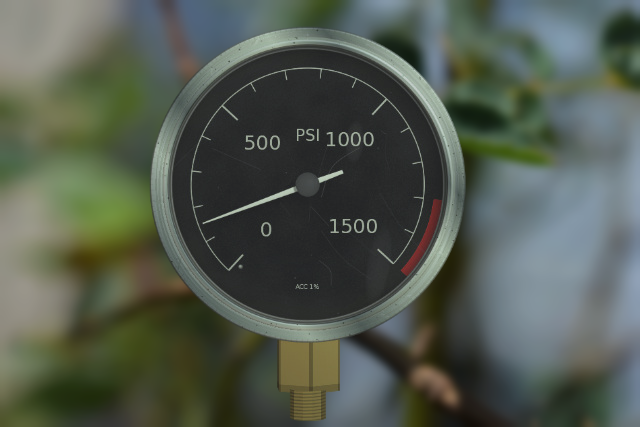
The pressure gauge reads 150 psi
